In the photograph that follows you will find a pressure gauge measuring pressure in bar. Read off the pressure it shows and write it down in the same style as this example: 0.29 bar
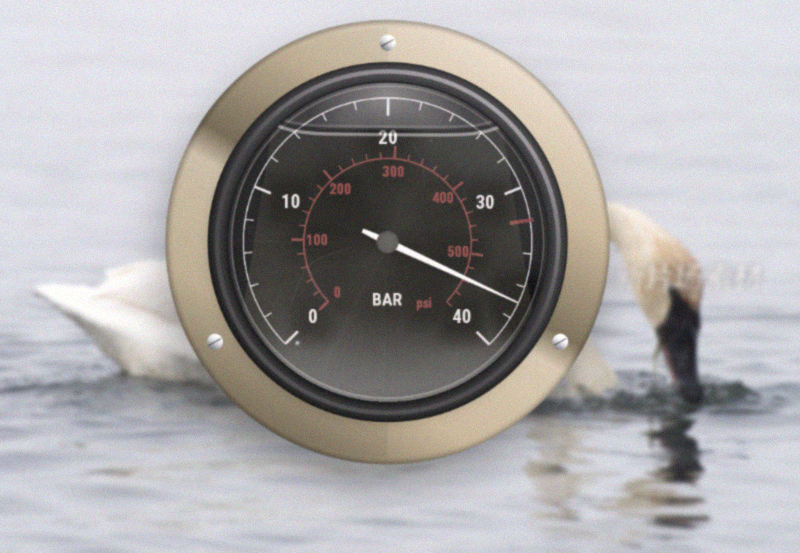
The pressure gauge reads 37 bar
